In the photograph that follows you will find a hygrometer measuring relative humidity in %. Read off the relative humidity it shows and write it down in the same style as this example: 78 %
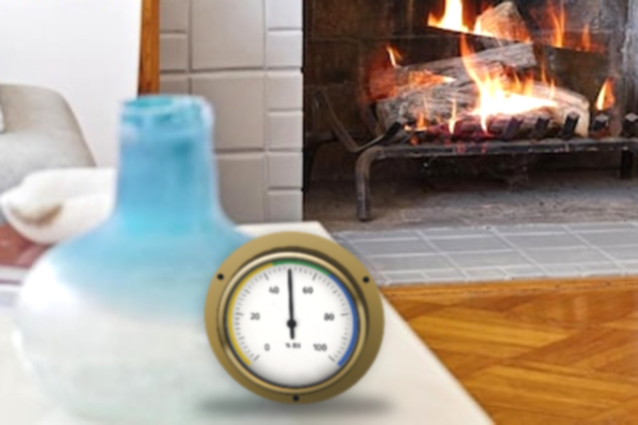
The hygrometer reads 50 %
